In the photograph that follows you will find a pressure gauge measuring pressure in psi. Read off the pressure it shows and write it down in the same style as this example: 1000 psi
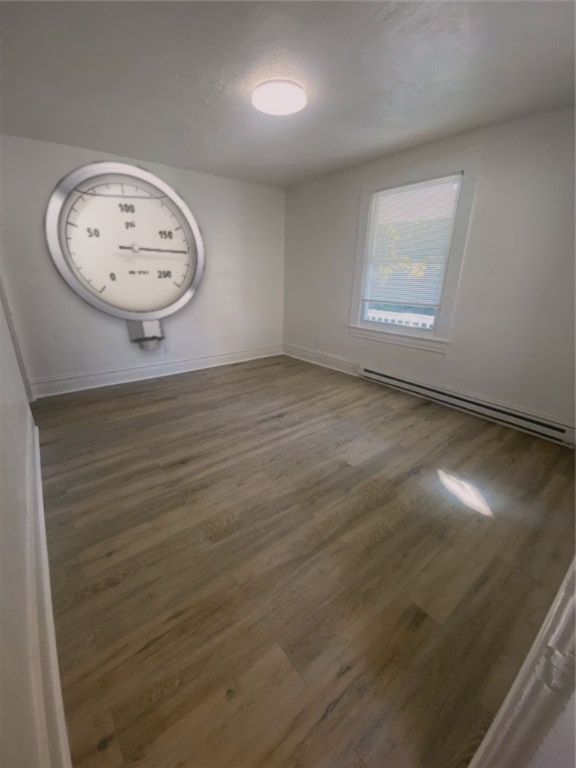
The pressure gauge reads 170 psi
